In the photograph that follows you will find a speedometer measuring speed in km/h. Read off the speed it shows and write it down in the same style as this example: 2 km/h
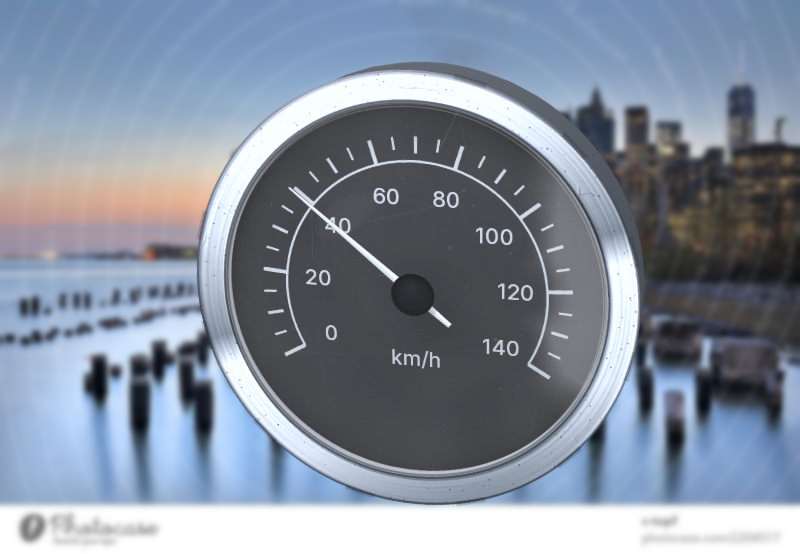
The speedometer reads 40 km/h
